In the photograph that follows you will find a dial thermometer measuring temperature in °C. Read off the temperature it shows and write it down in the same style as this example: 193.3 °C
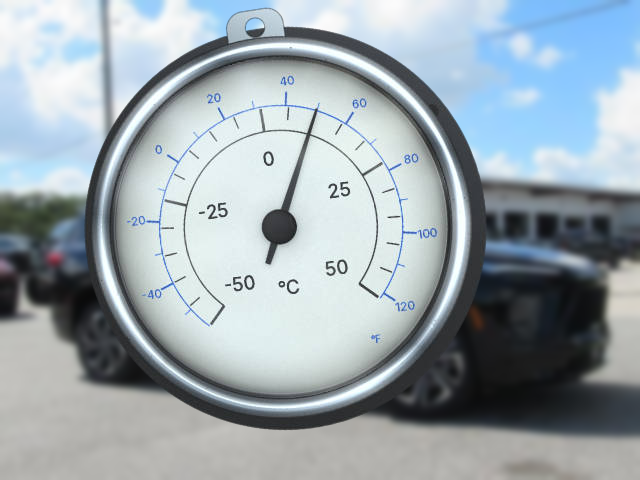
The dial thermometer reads 10 °C
